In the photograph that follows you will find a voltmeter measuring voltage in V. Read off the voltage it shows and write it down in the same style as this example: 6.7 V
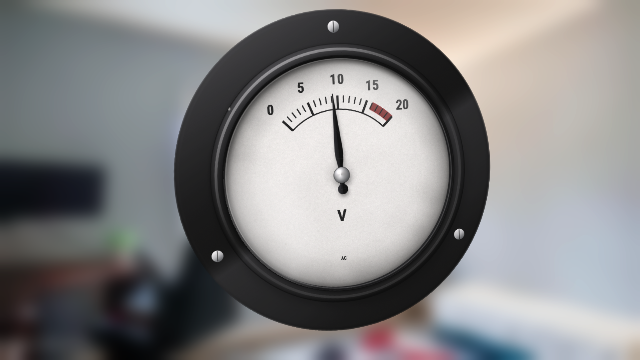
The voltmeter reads 9 V
